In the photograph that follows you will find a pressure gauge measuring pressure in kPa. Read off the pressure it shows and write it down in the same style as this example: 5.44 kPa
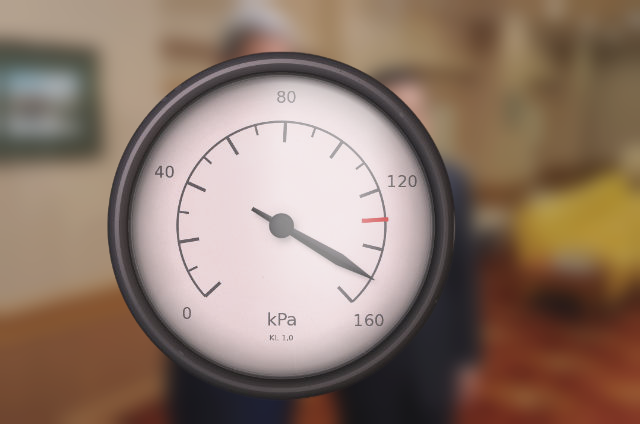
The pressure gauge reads 150 kPa
